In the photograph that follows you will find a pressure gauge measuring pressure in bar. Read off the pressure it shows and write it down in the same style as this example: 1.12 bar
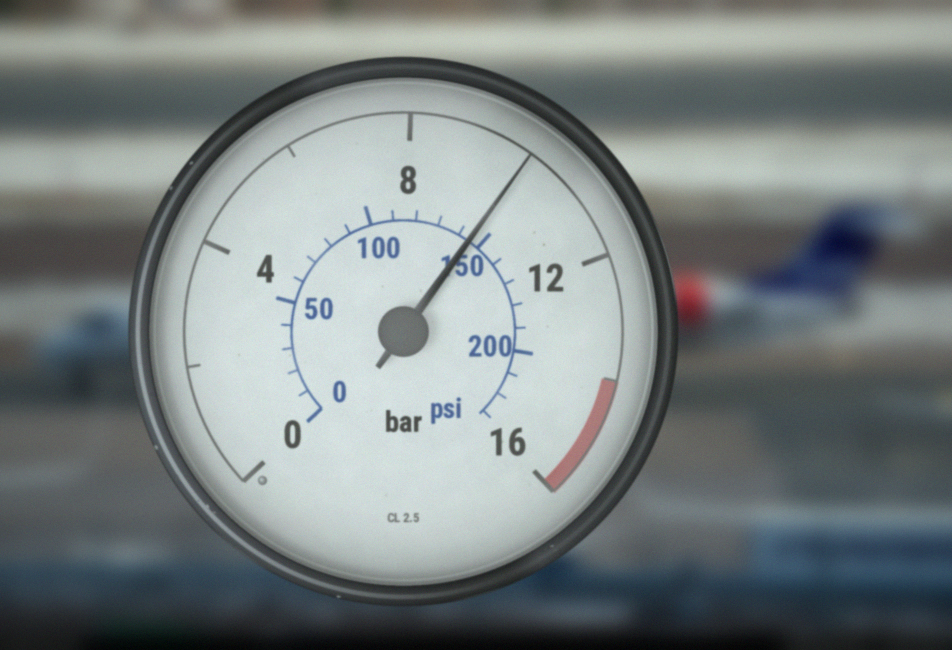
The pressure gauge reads 10 bar
